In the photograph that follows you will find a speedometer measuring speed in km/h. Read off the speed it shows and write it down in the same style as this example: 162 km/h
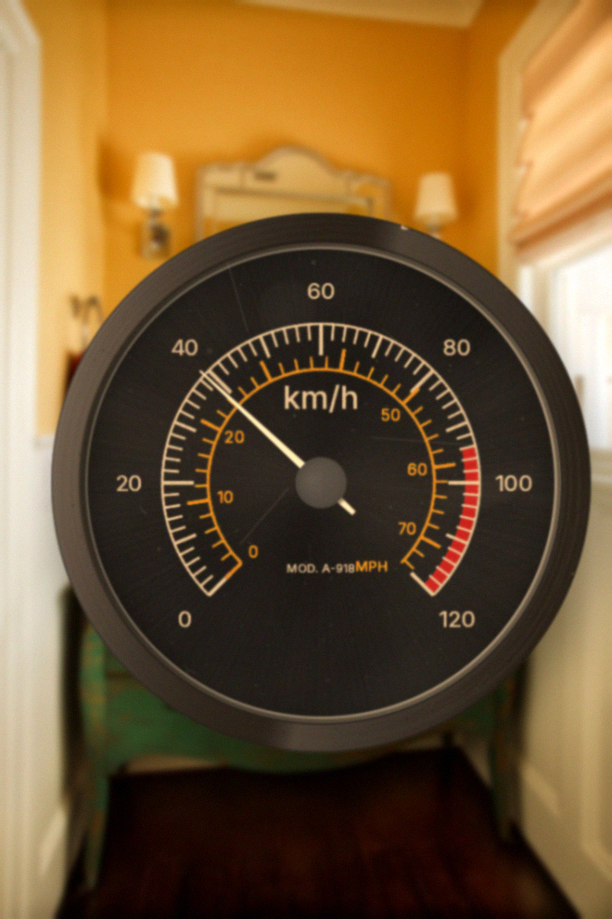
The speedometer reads 39 km/h
